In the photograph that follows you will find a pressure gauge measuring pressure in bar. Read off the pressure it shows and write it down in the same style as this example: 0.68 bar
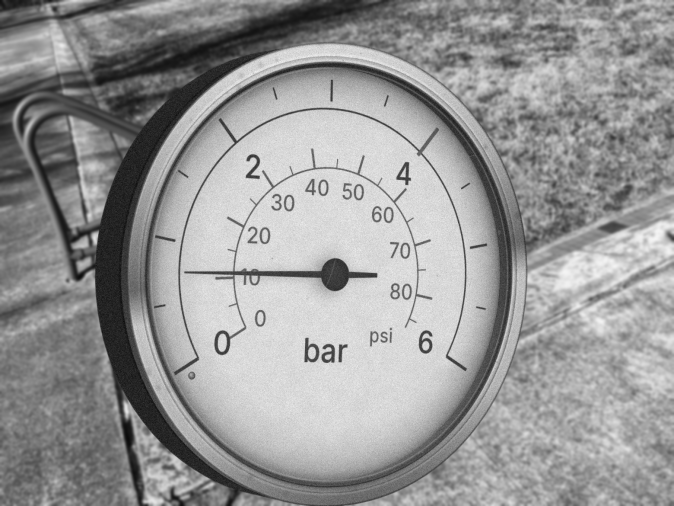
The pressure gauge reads 0.75 bar
